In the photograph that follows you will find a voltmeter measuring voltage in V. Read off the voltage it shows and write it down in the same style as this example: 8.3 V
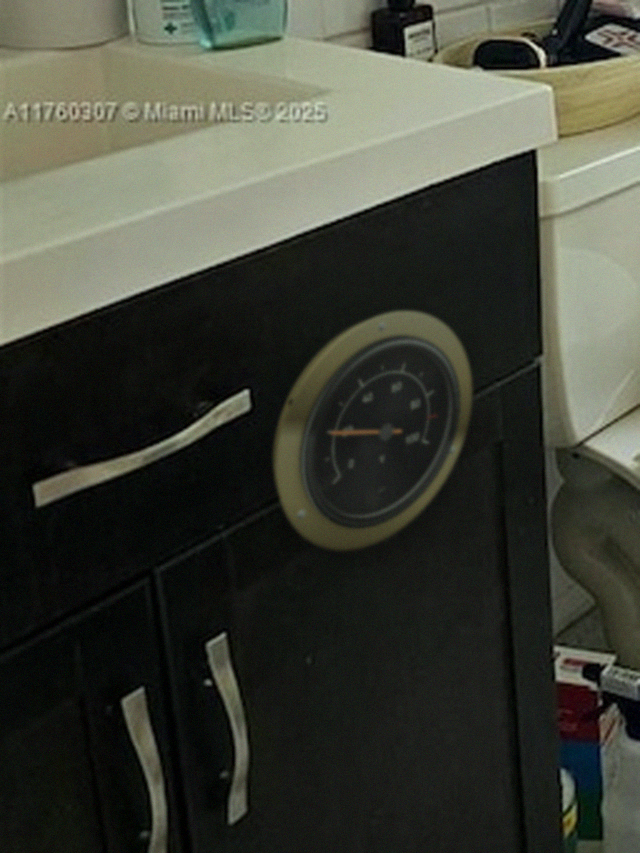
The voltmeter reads 20 V
